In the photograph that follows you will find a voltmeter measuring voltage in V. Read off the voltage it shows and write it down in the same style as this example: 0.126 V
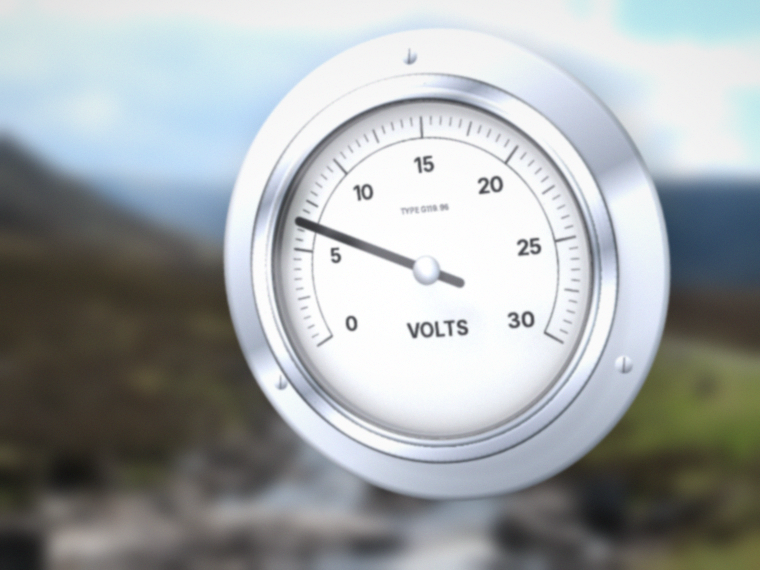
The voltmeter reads 6.5 V
